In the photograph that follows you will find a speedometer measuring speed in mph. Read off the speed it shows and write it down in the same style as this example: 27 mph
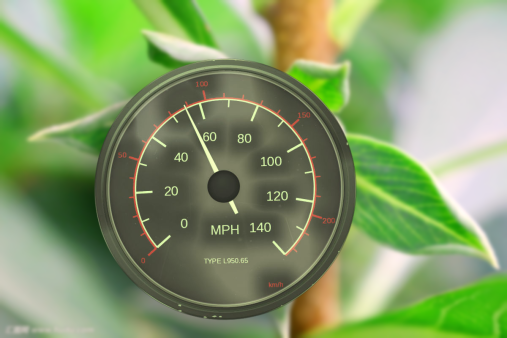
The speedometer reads 55 mph
